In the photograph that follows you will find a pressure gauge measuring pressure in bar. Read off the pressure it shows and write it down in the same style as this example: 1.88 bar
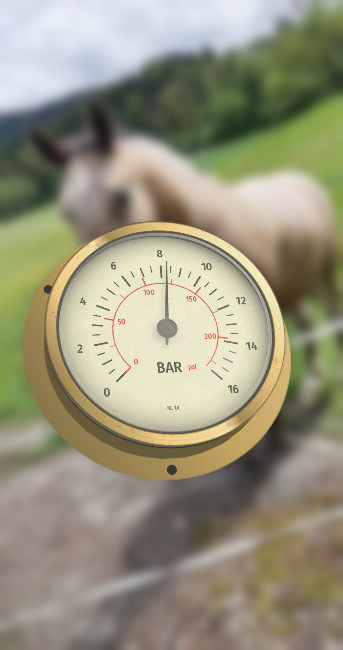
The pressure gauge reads 8.25 bar
